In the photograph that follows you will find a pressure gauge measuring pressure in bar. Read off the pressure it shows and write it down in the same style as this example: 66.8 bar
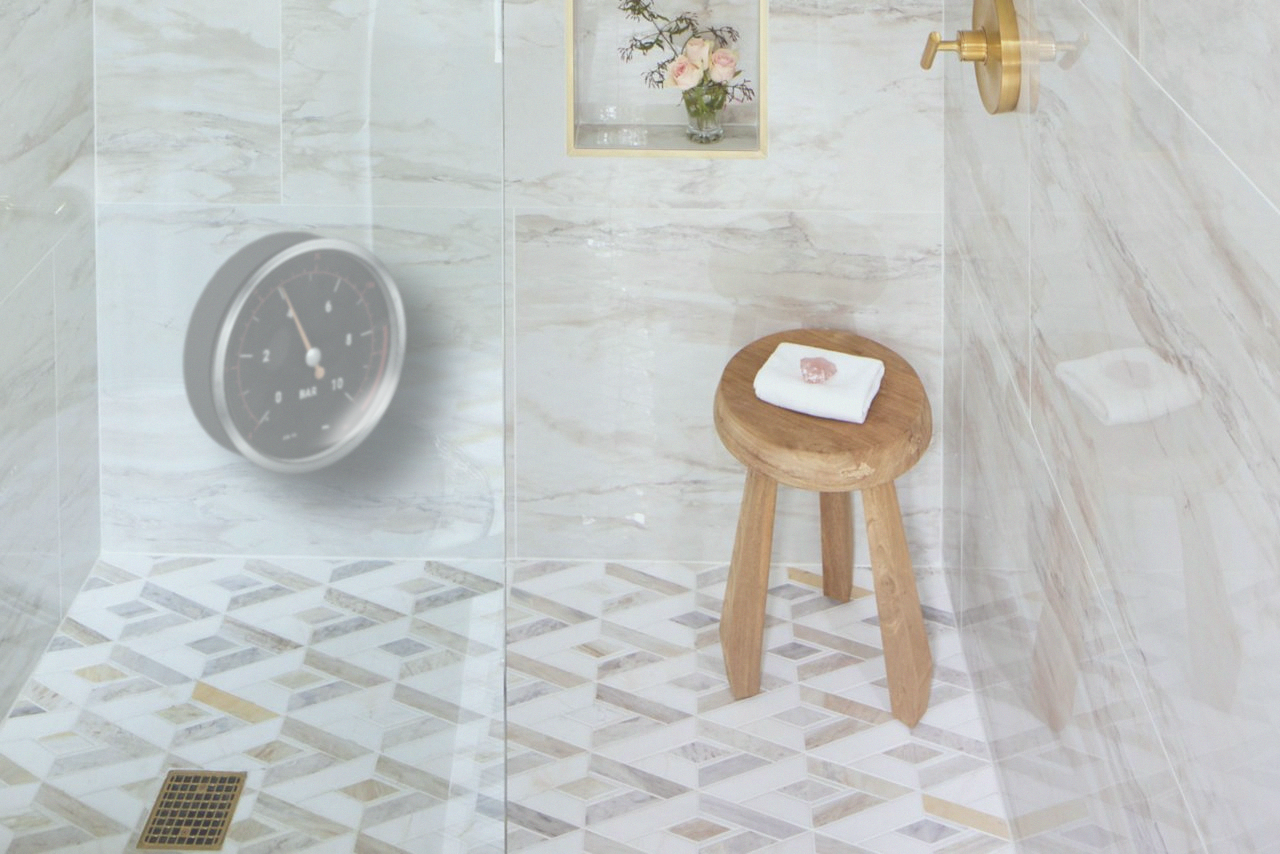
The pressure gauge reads 4 bar
